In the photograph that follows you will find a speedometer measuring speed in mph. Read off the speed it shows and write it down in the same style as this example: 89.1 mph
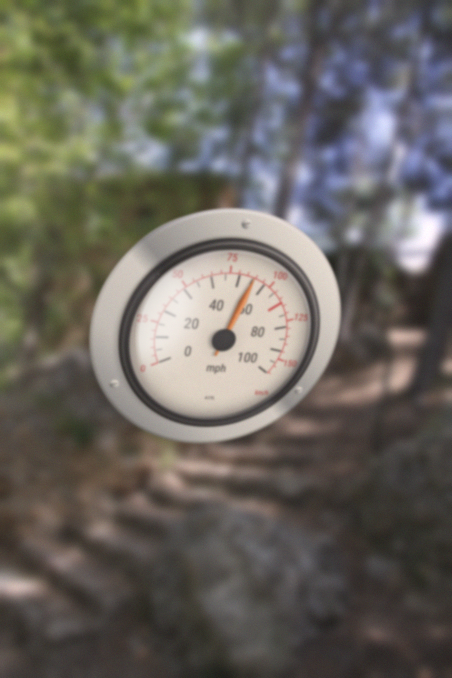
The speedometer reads 55 mph
